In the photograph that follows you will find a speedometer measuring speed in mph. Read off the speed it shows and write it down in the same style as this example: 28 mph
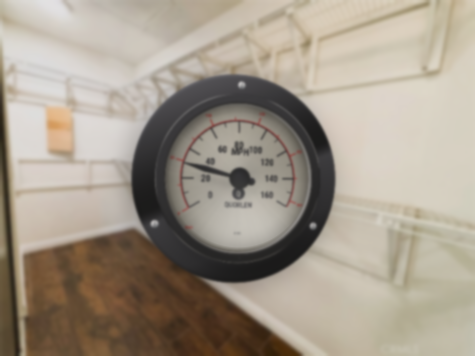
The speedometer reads 30 mph
